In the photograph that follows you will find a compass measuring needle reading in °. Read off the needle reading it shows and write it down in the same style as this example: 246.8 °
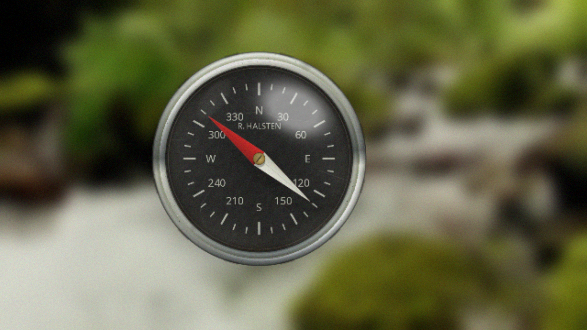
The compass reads 310 °
